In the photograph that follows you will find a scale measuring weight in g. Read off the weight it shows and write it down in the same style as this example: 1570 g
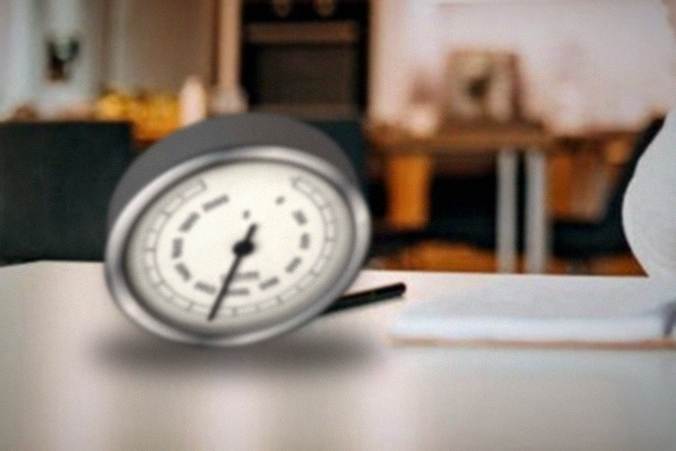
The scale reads 1100 g
